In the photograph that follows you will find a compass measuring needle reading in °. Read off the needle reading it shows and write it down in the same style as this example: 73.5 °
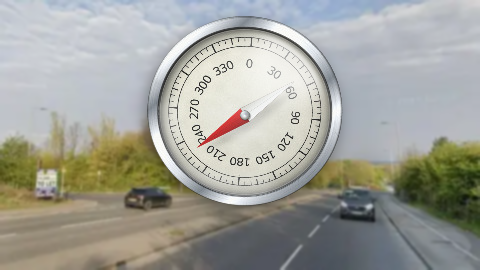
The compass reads 230 °
